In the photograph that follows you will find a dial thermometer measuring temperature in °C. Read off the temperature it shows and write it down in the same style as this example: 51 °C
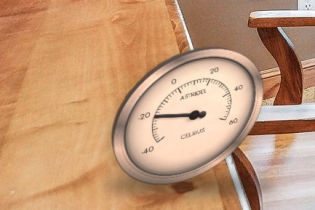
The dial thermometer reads -20 °C
